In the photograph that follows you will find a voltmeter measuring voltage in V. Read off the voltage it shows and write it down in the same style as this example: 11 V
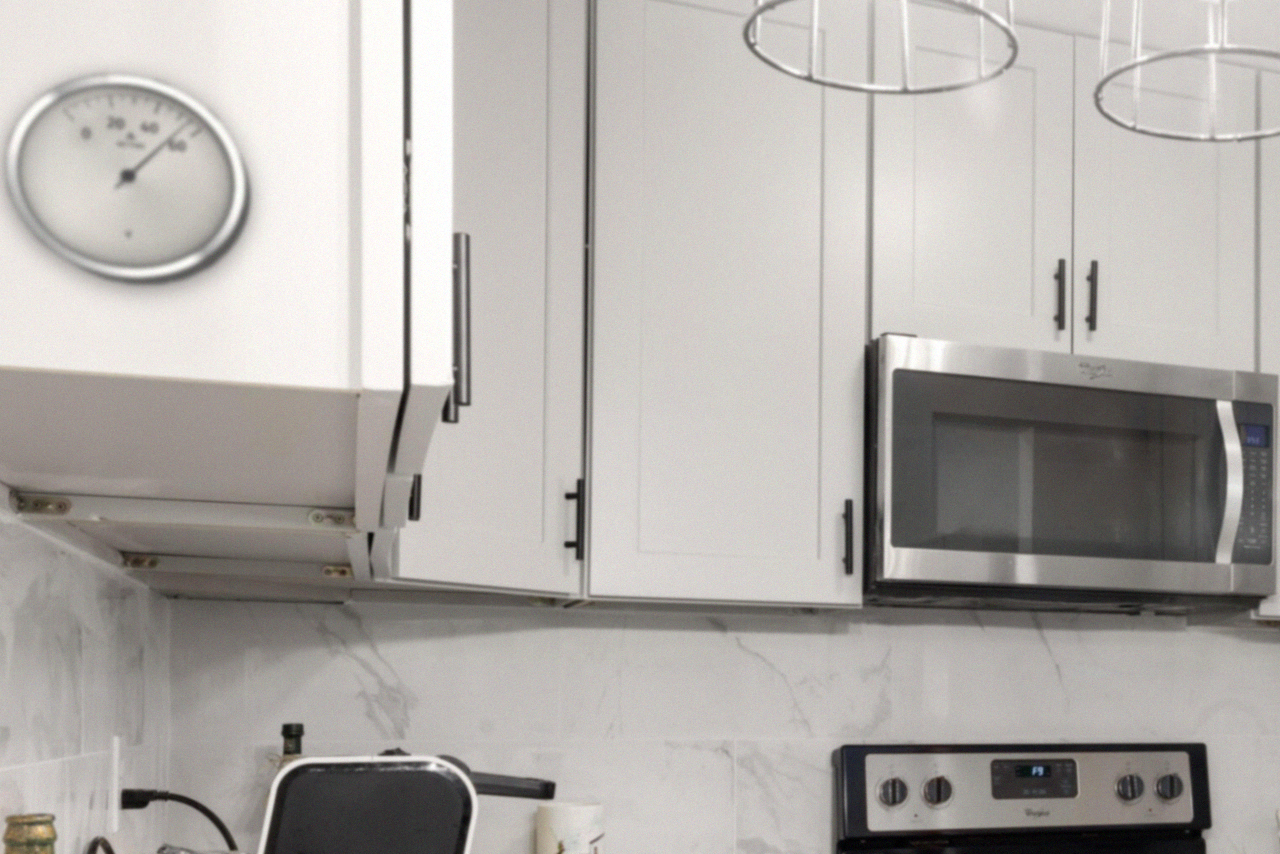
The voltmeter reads 55 V
